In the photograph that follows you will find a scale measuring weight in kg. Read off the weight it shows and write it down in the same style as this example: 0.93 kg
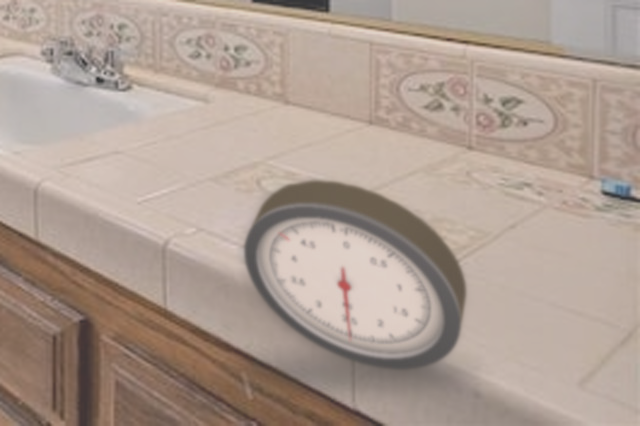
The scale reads 2.5 kg
